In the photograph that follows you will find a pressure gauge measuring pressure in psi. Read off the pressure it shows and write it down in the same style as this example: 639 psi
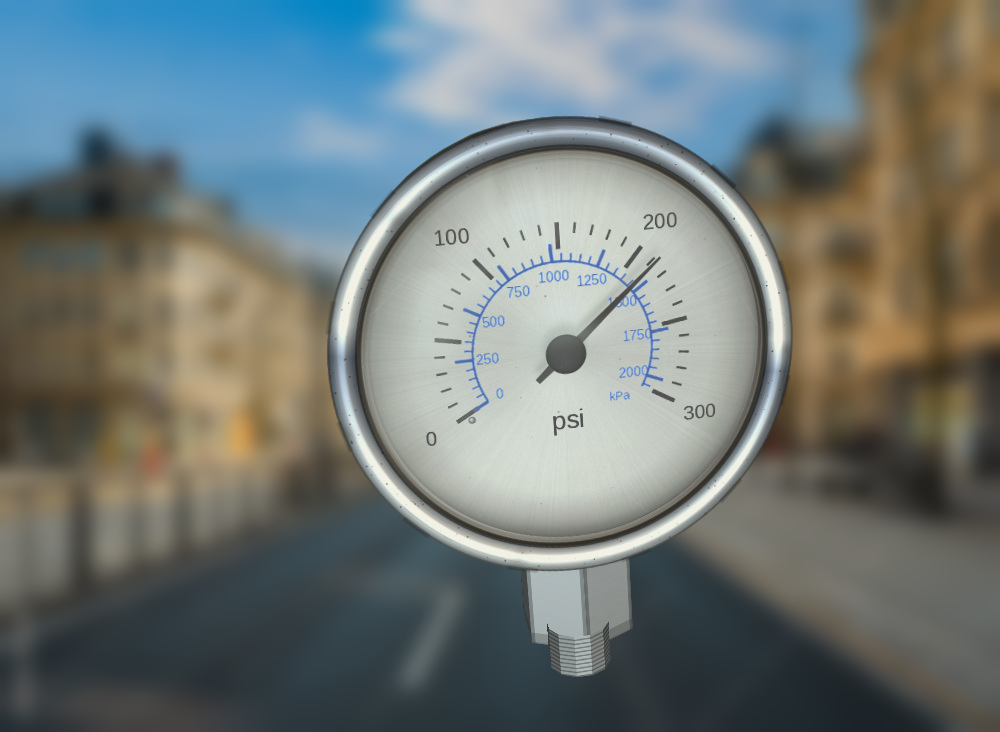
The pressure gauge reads 210 psi
